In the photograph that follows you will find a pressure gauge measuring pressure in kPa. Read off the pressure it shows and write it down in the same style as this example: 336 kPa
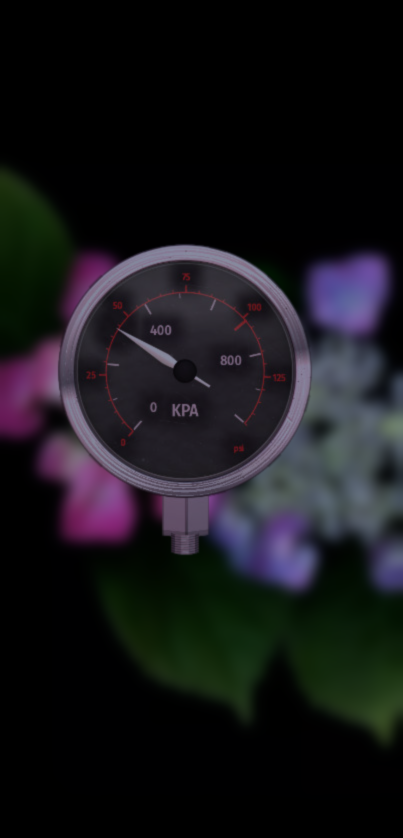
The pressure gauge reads 300 kPa
